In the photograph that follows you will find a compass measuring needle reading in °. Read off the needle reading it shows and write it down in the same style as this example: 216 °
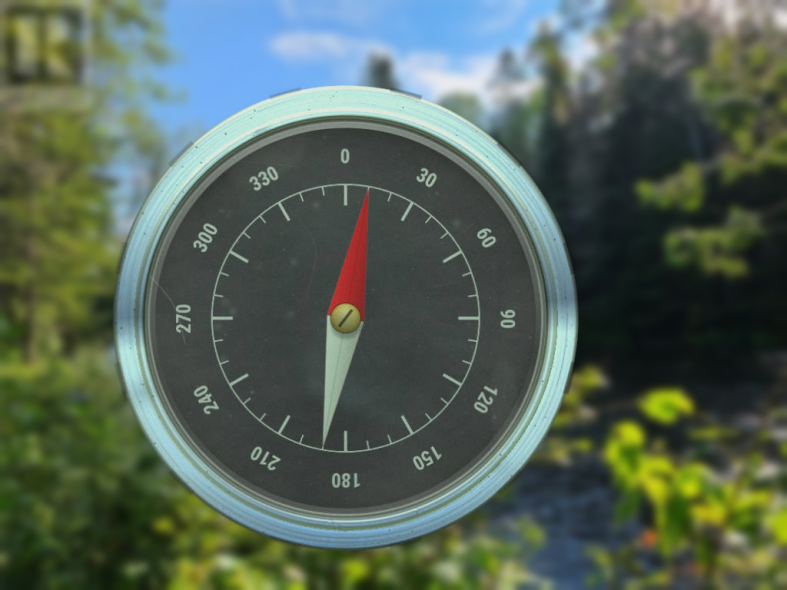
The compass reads 10 °
